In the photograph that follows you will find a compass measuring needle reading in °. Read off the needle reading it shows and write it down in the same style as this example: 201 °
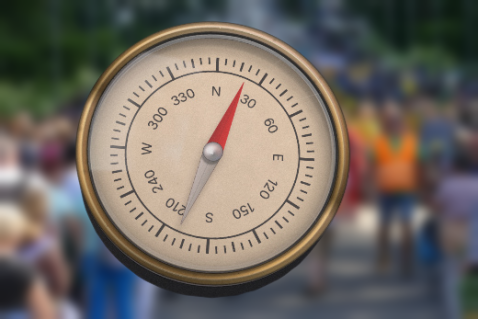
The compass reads 20 °
